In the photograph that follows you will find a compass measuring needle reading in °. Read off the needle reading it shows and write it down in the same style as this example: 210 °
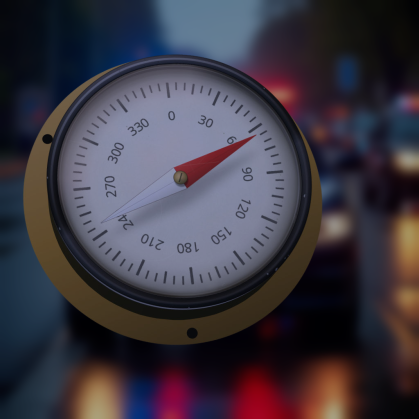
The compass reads 65 °
